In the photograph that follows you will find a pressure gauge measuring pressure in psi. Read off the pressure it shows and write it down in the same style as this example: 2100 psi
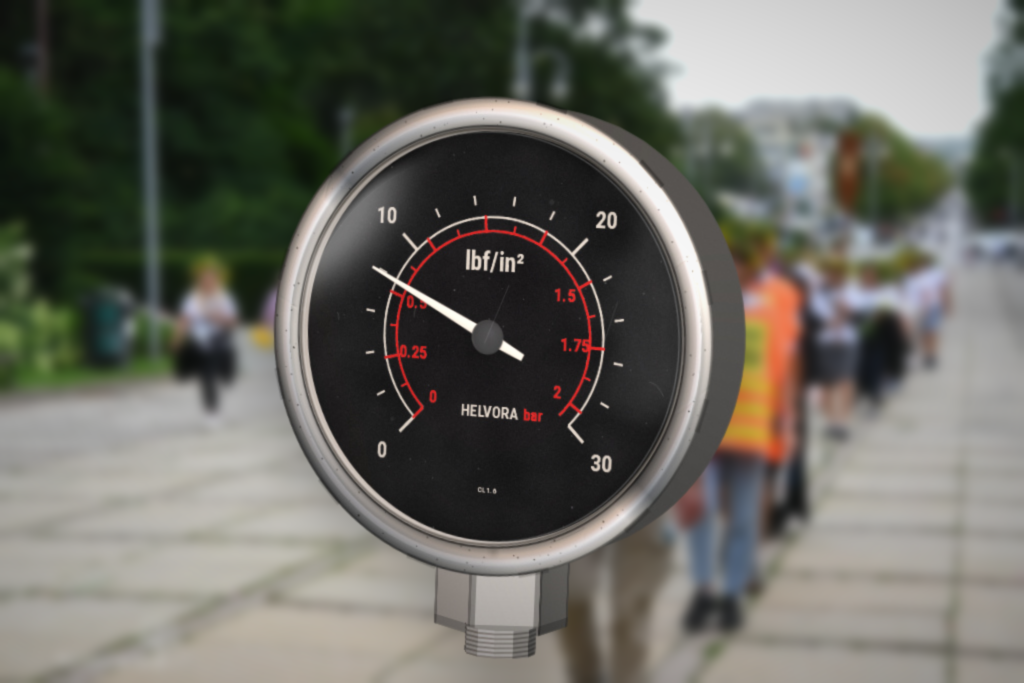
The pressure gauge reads 8 psi
